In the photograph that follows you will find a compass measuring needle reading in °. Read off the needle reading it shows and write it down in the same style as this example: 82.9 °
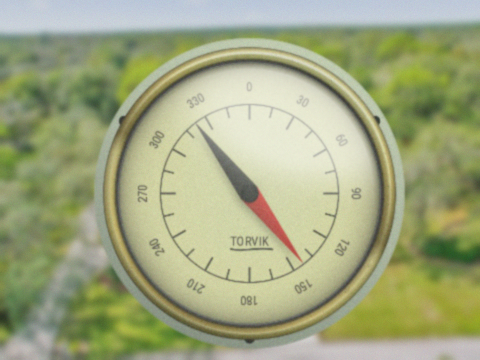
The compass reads 142.5 °
